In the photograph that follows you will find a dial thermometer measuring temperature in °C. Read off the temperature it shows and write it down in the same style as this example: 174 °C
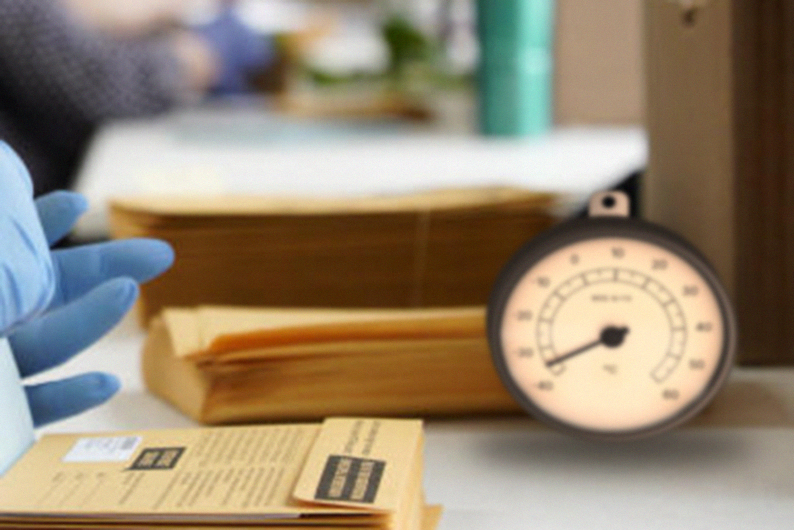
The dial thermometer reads -35 °C
